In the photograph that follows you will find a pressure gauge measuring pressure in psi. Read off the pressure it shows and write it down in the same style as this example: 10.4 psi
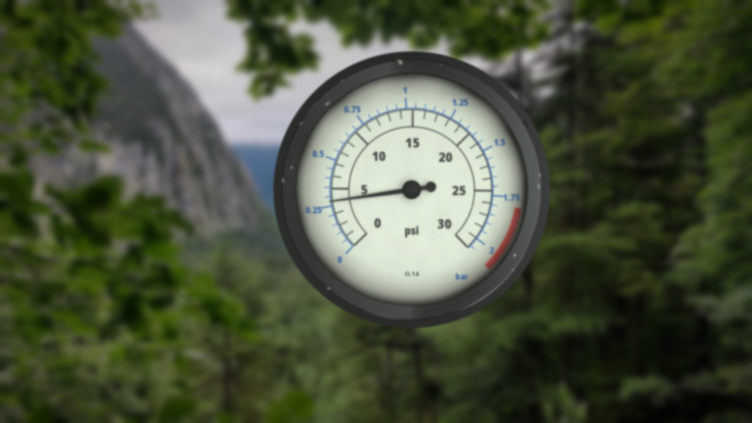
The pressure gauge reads 4 psi
